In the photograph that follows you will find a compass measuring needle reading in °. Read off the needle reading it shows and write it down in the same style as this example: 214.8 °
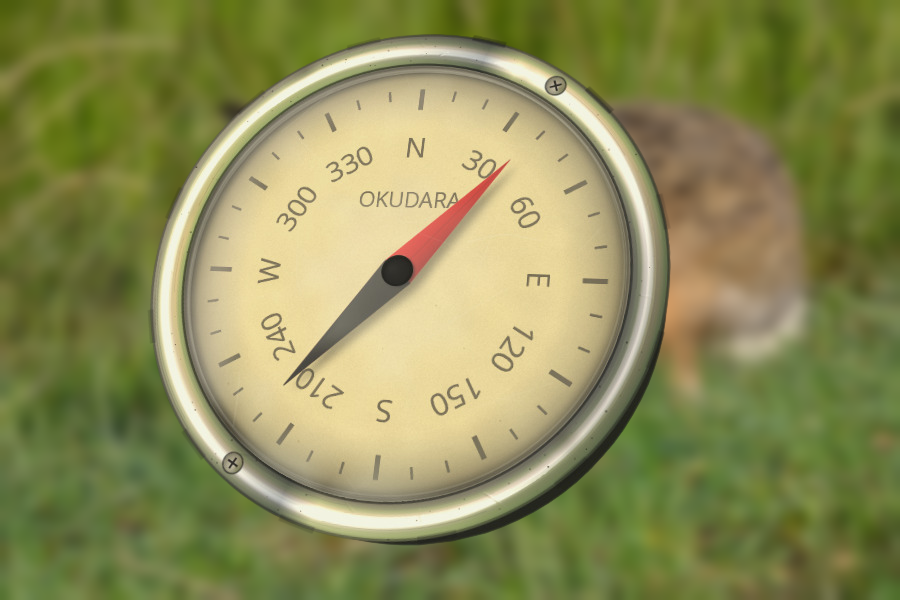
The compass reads 40 °
